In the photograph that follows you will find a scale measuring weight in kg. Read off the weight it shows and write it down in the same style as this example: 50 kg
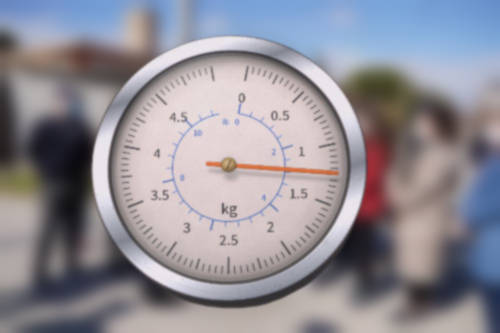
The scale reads 1.25 kg
